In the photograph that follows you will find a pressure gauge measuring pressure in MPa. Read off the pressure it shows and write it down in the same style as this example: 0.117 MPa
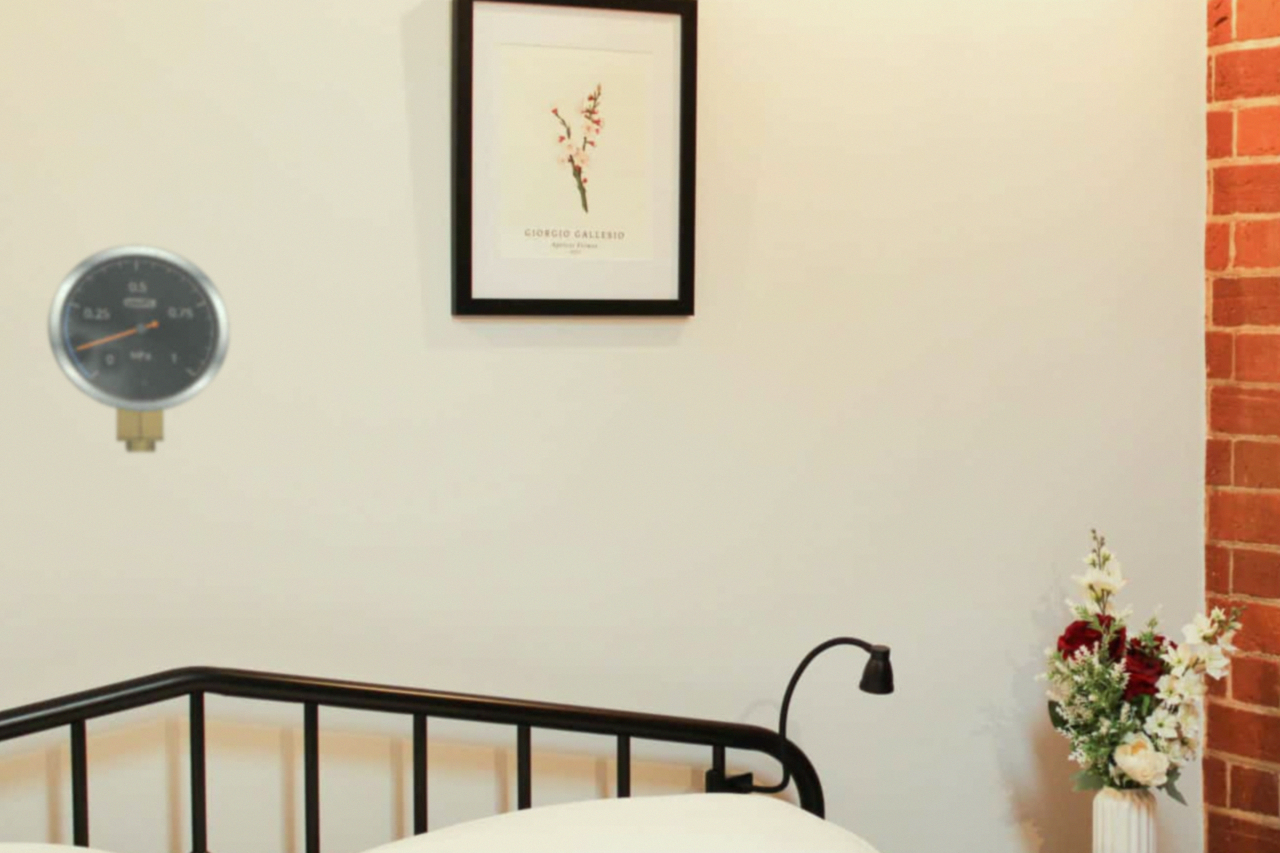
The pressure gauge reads 0.1 MPa
